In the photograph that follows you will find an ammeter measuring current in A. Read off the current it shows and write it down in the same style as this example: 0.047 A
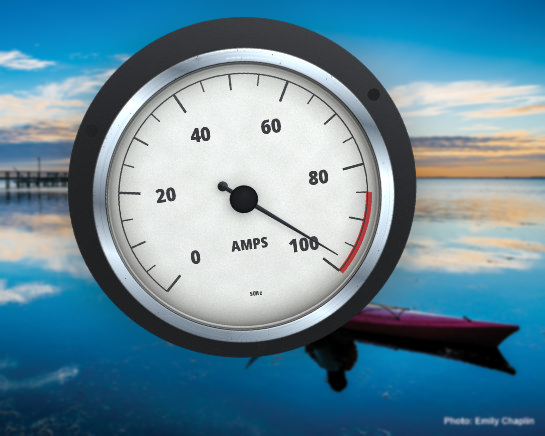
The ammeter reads 97.5 A
